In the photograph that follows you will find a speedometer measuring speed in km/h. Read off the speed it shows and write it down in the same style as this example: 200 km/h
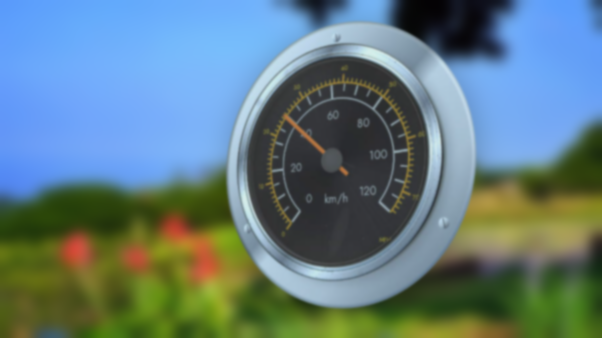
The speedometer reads 40 km/h
